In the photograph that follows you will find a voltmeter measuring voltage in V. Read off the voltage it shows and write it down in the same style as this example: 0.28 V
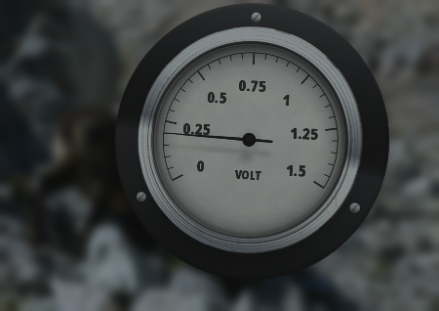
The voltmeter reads 0.2 V
